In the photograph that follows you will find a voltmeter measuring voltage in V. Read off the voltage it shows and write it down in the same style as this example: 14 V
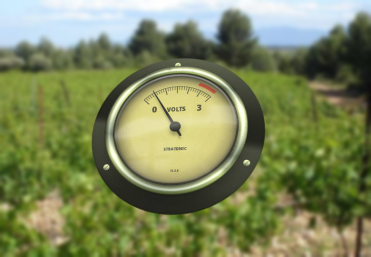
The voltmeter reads 0.5 V
